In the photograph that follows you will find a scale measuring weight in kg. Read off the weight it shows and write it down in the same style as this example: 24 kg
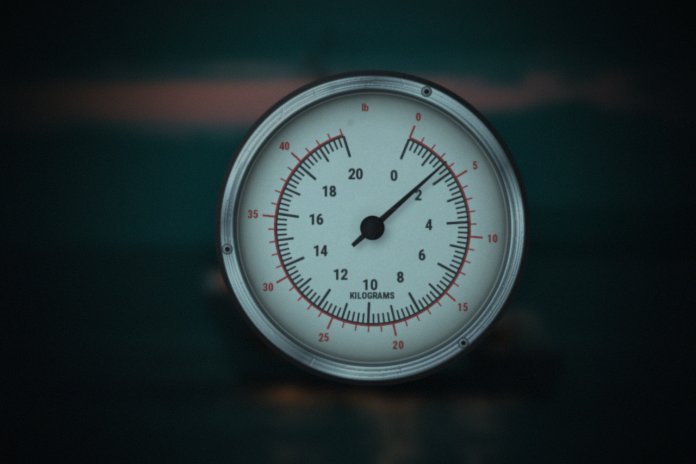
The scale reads 1.6 kg
